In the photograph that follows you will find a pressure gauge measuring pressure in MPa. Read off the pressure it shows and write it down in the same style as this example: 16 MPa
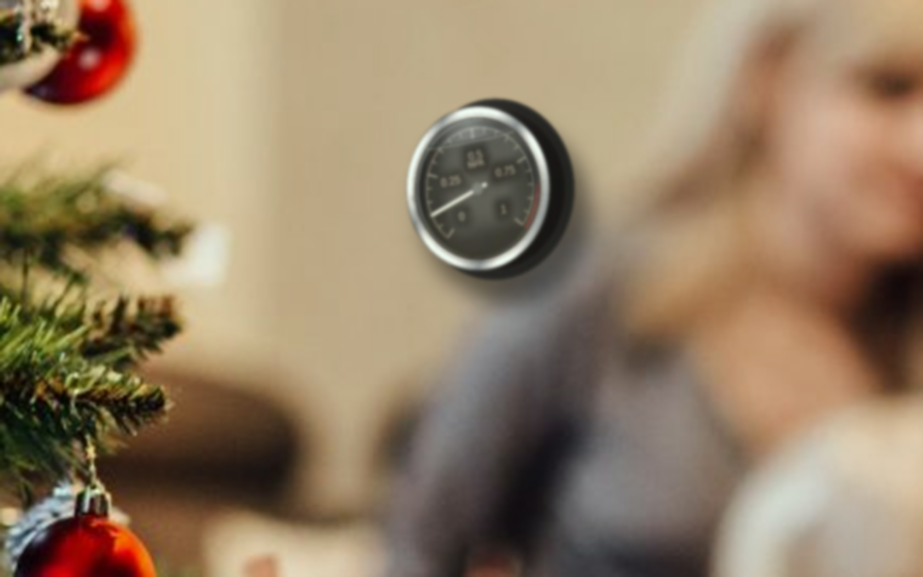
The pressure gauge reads 0.1 MPa
